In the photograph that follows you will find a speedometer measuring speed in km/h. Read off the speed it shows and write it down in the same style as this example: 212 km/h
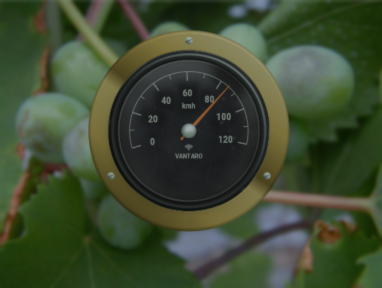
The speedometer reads 85 km/h
